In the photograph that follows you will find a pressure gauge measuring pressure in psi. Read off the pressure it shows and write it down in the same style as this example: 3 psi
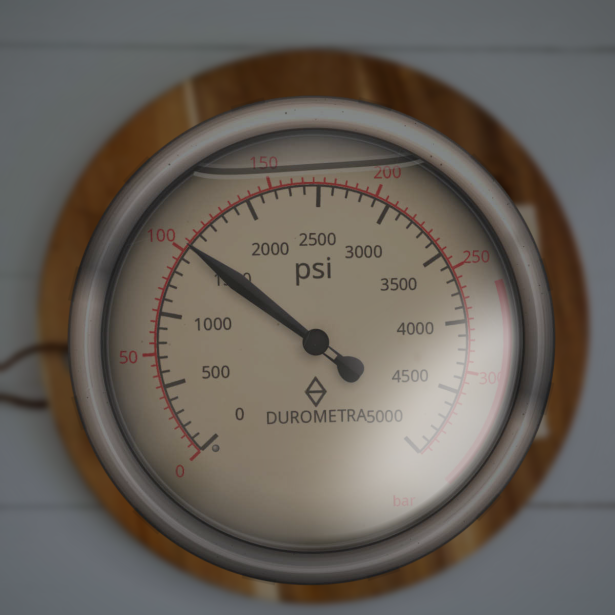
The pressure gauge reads 1500 psi
